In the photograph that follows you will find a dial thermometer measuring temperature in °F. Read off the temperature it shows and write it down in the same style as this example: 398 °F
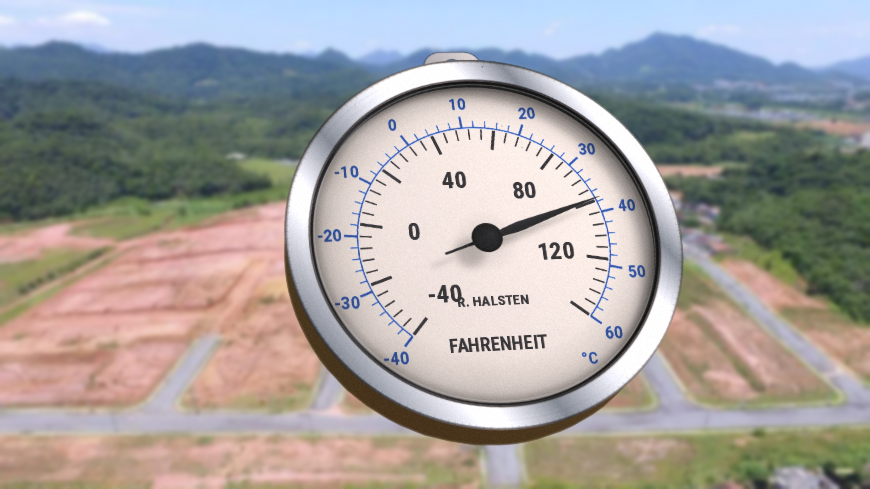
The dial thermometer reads 100 °F
